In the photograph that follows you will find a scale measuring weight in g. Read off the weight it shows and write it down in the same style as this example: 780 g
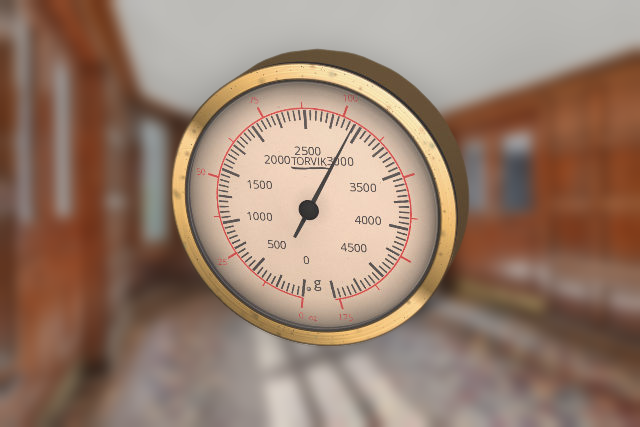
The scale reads 2950 g
